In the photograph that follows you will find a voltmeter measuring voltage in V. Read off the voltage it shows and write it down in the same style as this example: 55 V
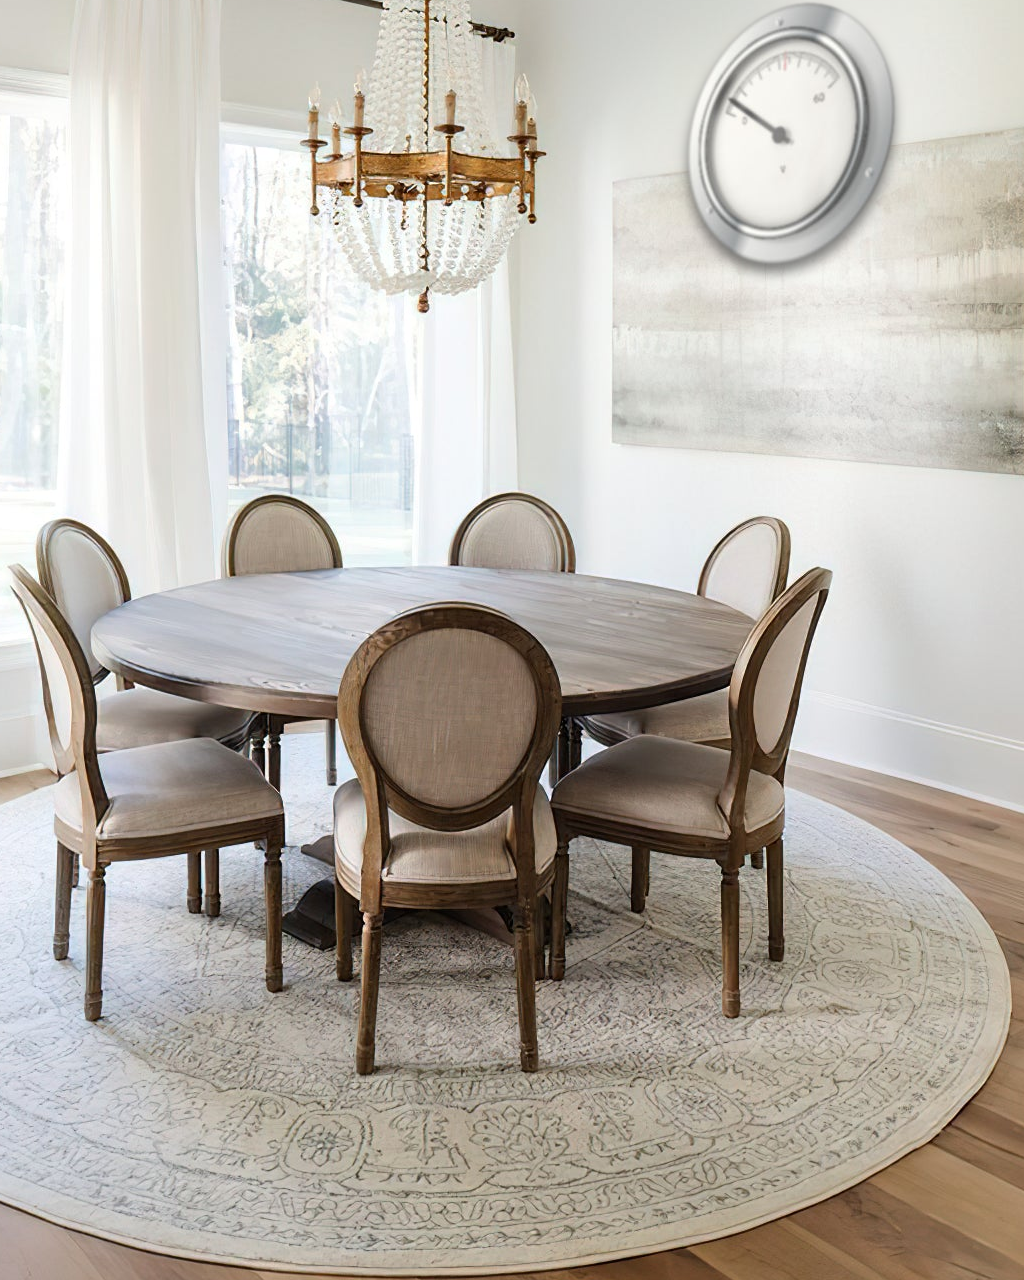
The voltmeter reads 5 V
